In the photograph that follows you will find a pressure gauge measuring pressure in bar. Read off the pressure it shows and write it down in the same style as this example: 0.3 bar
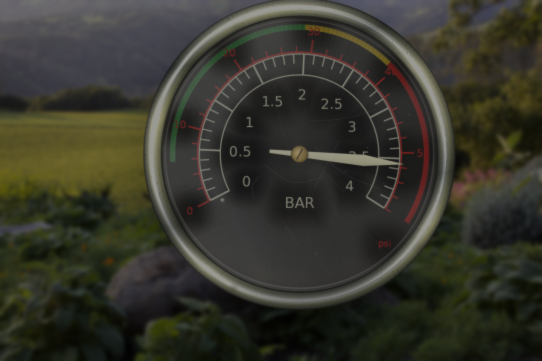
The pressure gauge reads 3.55 bar
